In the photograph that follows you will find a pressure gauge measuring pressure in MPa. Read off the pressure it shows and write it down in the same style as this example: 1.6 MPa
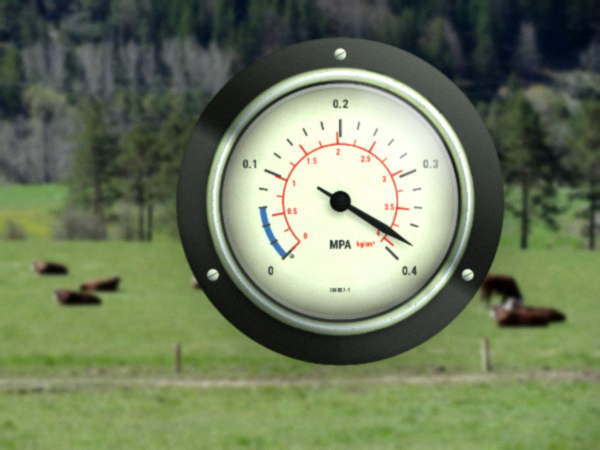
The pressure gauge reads 0.38 MPa
